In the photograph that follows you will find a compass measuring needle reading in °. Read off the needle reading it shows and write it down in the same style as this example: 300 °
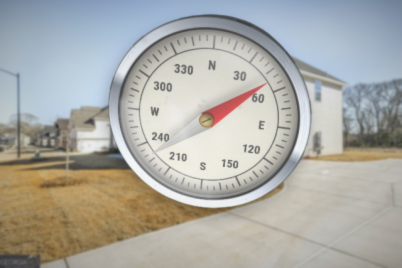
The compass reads 50 °
